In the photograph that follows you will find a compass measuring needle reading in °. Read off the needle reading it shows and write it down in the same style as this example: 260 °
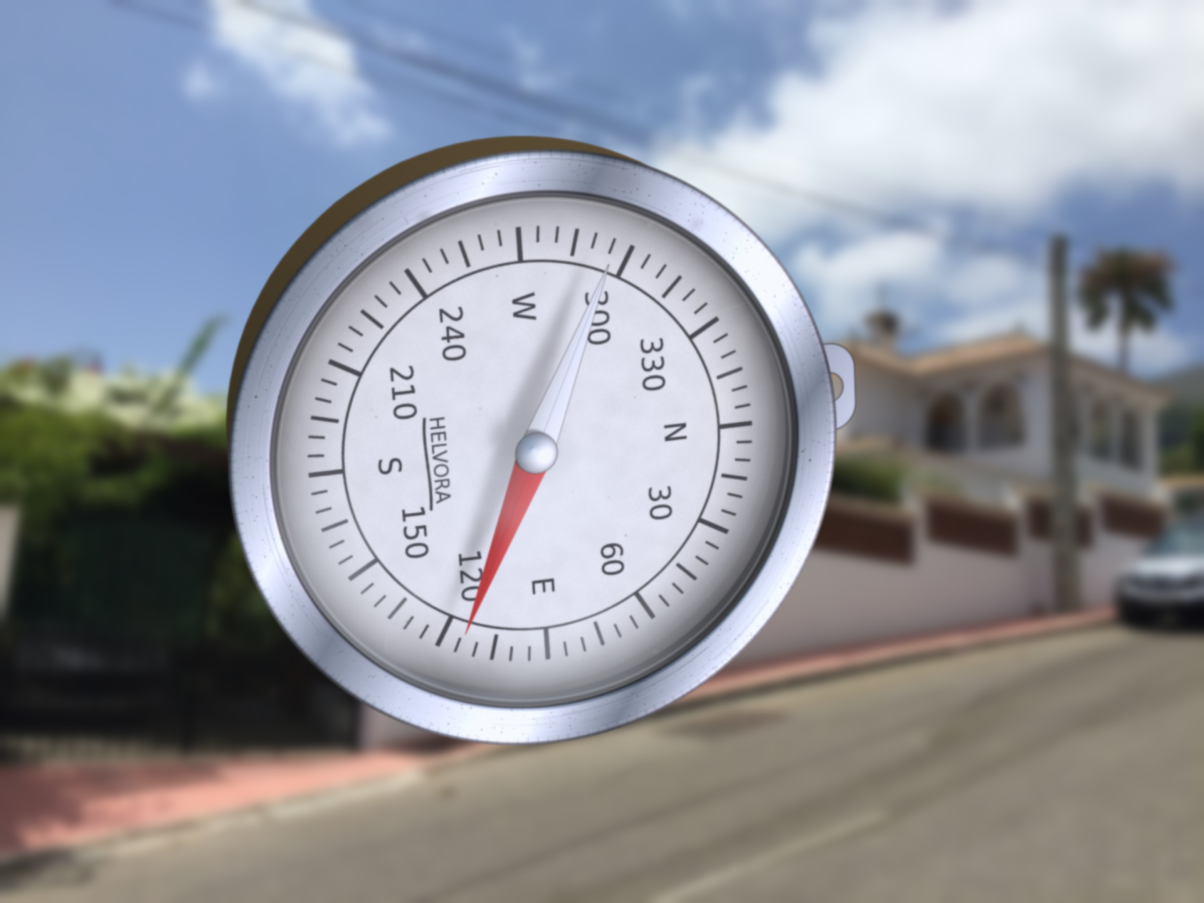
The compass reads 115 °
